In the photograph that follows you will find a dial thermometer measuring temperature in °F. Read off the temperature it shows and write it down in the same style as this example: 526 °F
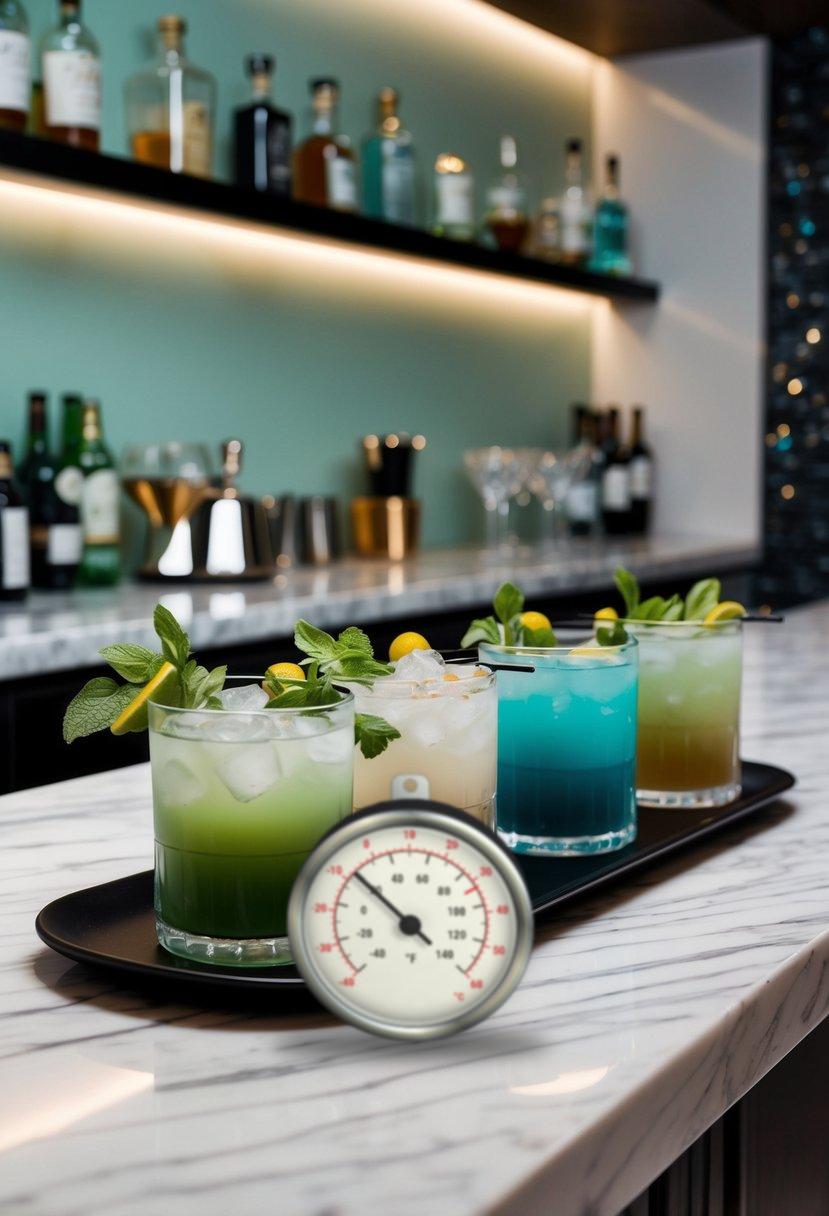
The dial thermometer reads 20 °F
